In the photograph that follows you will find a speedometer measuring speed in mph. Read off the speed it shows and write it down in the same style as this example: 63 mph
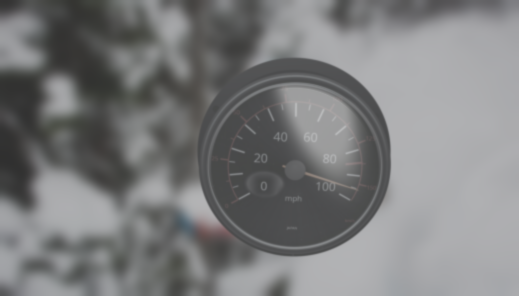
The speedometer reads 95 mph
